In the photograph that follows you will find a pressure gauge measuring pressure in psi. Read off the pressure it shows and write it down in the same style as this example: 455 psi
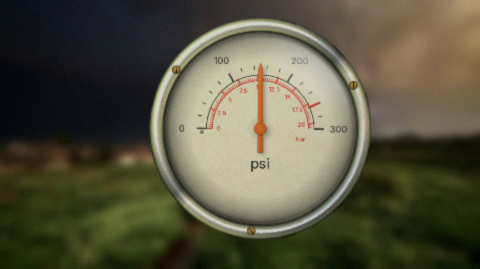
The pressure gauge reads 150 psi
